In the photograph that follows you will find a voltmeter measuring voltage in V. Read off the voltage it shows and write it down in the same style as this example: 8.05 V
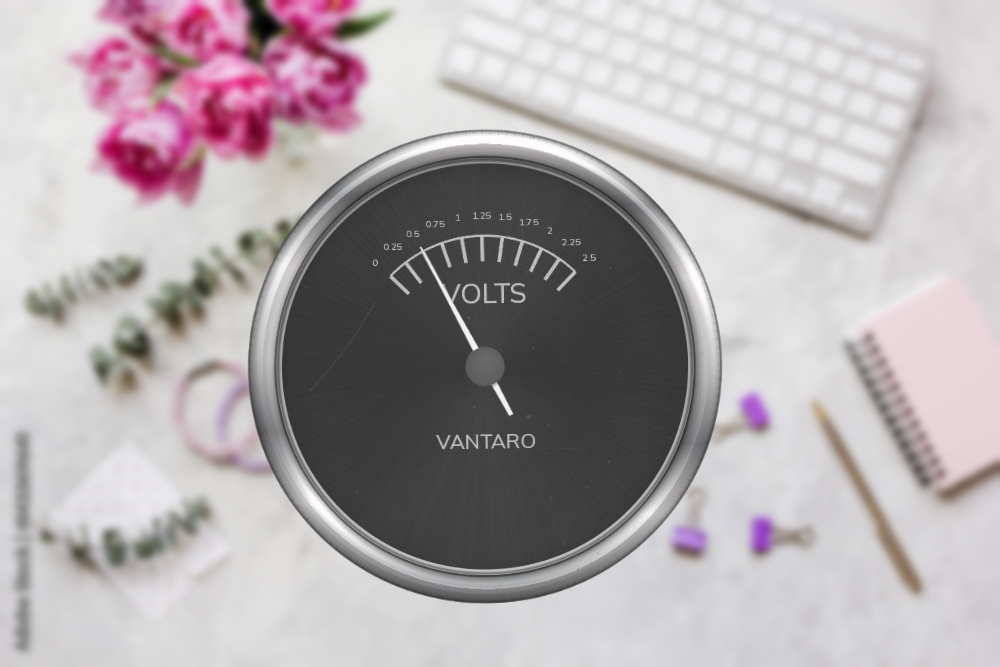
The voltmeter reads 0.5 V
